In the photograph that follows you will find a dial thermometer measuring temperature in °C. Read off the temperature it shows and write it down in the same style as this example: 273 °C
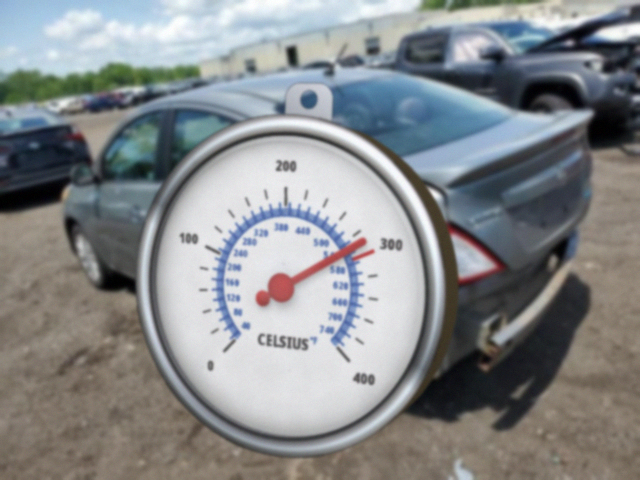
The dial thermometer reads 290 °C
